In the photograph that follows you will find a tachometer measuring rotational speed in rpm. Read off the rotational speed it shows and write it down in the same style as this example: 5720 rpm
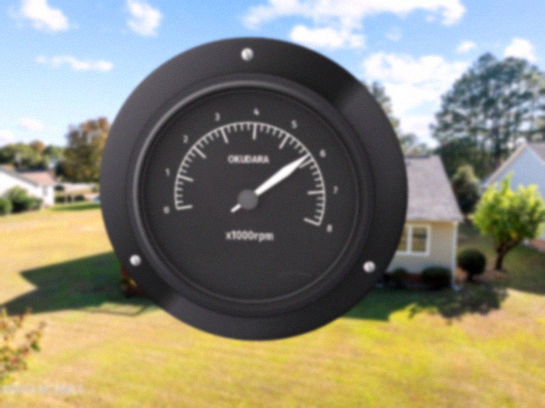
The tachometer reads 5800 rpm
